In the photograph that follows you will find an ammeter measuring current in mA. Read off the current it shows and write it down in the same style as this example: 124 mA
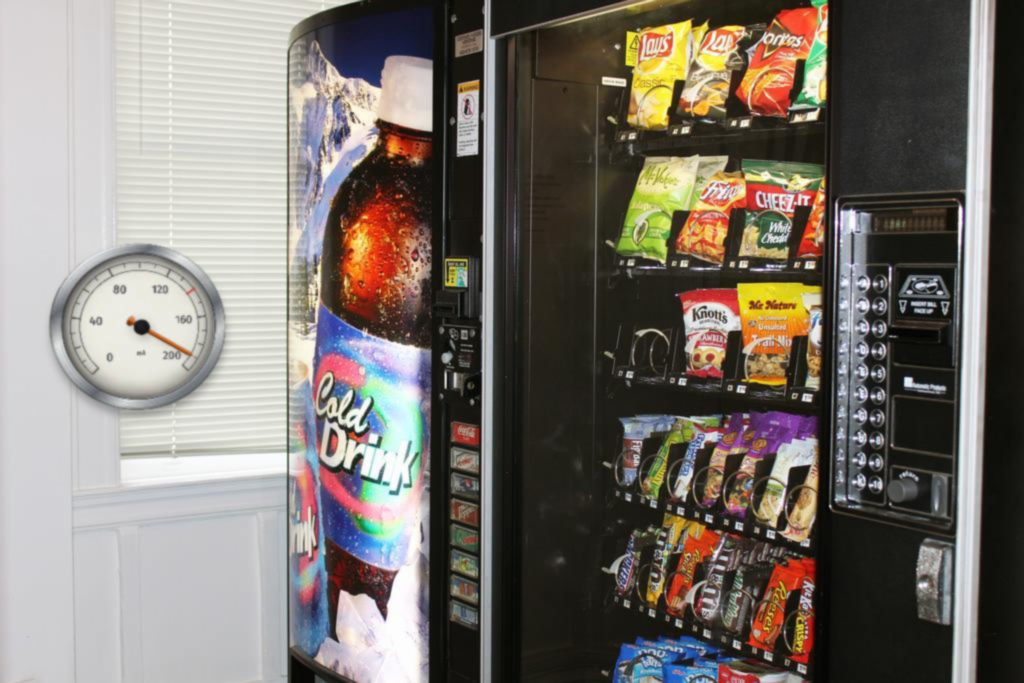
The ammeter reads 190 mA
